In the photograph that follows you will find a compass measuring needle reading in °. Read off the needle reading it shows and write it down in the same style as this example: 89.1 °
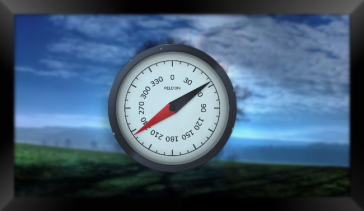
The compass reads 235 °
